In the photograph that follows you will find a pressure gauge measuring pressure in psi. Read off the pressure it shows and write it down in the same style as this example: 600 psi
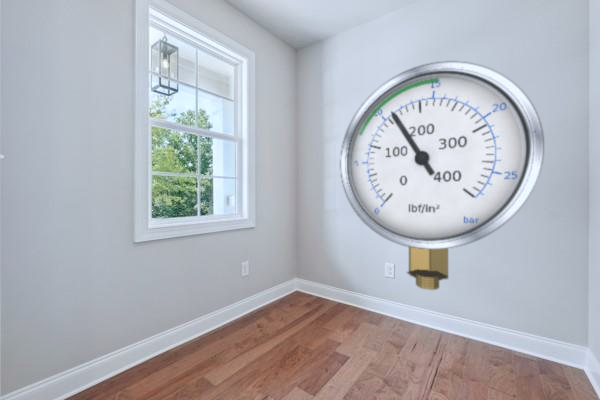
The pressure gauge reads 160 psi
